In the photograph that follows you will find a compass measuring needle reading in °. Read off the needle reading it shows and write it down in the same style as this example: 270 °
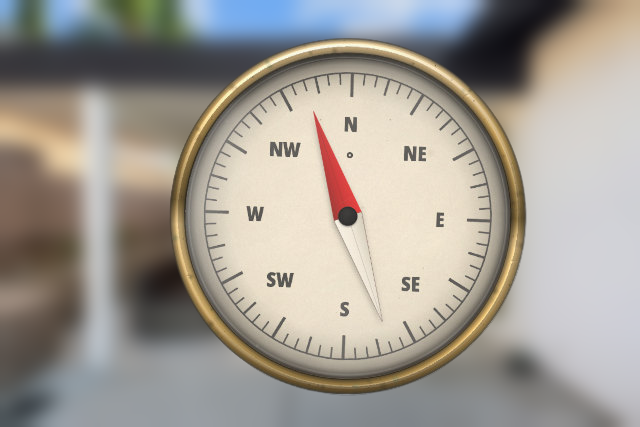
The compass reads 340 °
